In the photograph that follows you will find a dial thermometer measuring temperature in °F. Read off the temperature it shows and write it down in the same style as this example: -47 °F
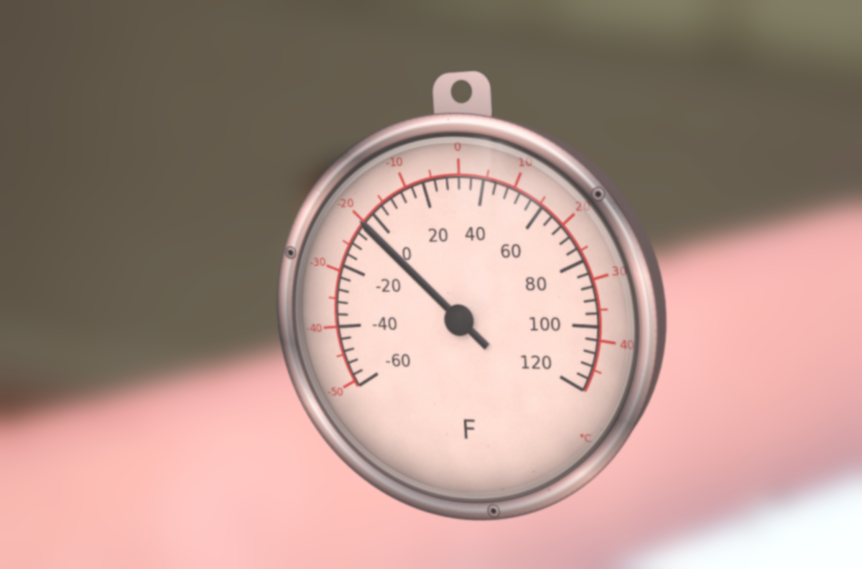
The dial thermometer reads -4 °F
